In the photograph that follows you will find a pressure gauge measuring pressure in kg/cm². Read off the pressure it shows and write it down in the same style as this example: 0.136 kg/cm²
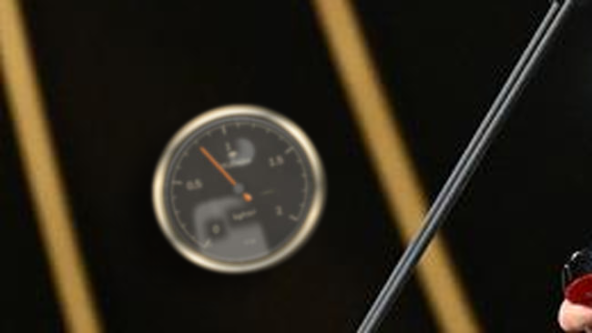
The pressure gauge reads 0.8 kg/cm²
